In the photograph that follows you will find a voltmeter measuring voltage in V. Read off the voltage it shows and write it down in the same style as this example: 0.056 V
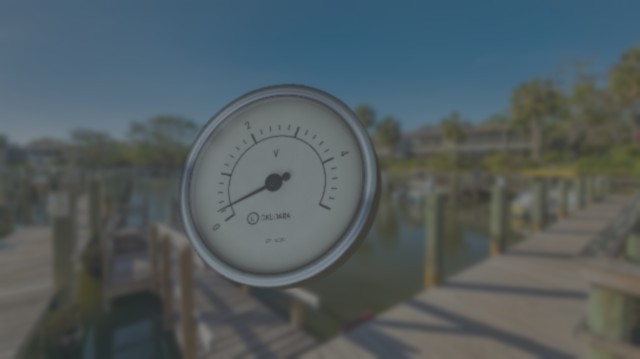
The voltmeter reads 0.2 V
